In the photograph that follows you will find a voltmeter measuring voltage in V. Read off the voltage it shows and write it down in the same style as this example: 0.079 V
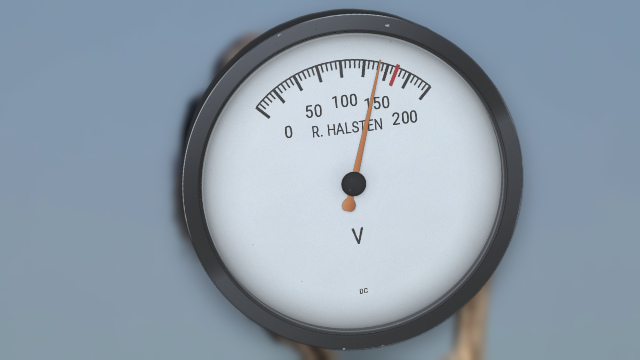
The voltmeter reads 140 V
